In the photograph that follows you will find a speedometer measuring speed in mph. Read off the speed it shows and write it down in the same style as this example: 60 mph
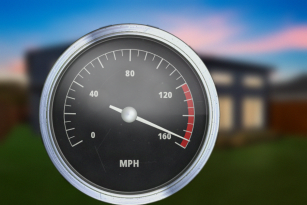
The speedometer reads 155 mph
